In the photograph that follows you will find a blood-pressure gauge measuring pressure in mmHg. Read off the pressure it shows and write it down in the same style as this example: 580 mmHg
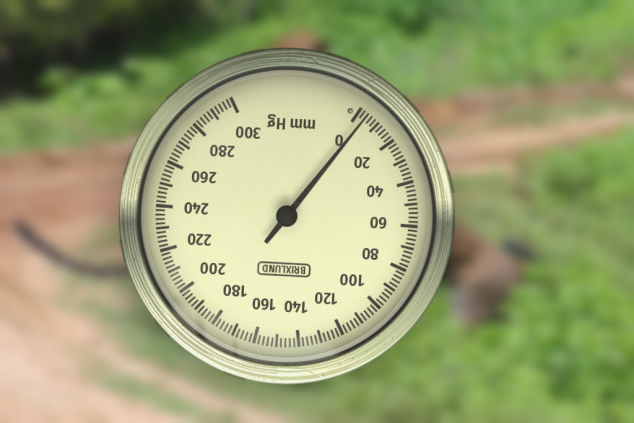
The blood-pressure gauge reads 4 mmHg
